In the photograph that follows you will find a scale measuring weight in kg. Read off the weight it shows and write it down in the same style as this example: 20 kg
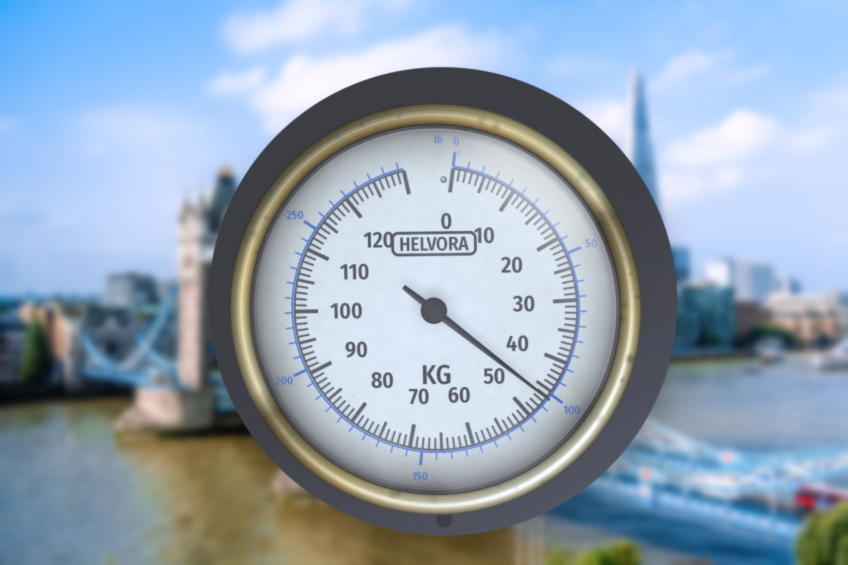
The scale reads 46 kg
